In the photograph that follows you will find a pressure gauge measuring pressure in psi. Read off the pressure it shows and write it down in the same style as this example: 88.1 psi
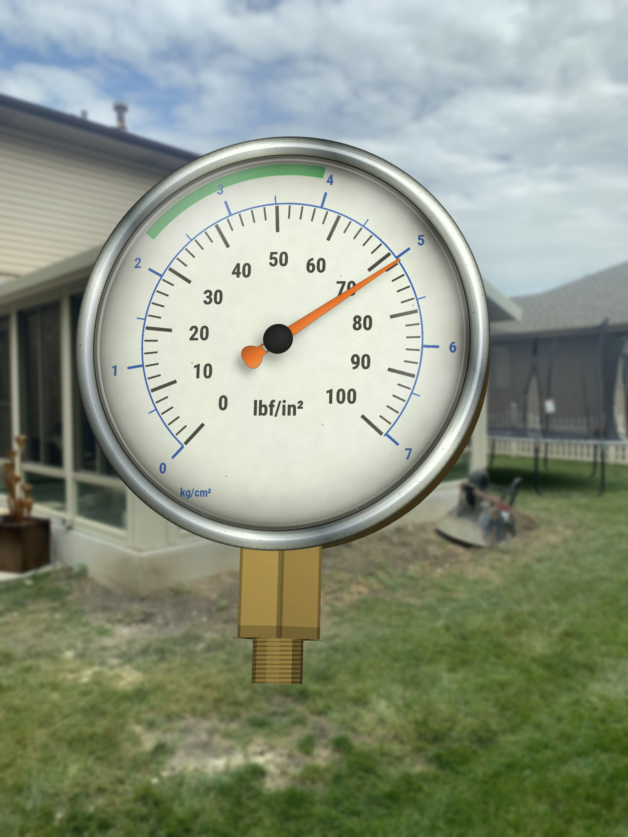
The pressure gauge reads 72 psi
